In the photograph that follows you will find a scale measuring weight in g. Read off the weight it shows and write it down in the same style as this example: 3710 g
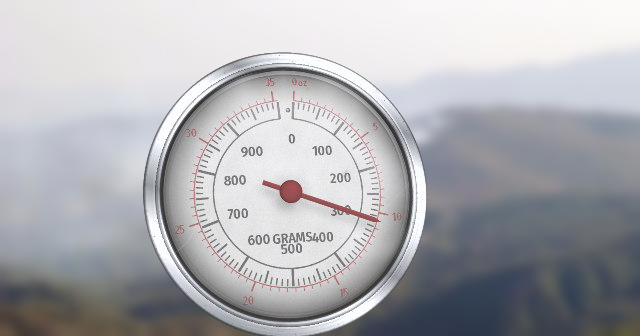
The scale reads 300 g
